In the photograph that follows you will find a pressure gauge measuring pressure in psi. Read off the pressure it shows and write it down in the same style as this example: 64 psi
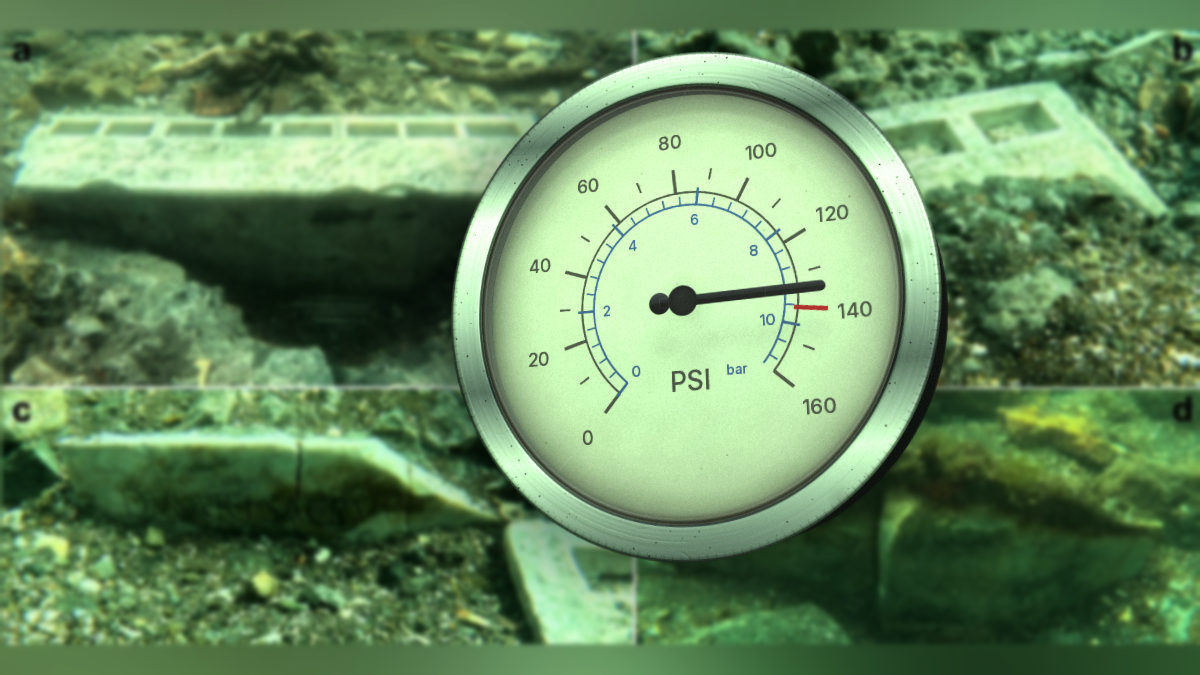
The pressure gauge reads 135 psi
